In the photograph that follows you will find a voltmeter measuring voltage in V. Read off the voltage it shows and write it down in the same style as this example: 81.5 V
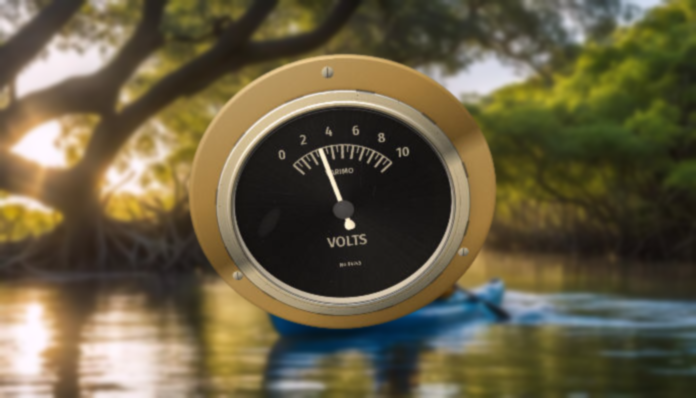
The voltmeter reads 3 V
